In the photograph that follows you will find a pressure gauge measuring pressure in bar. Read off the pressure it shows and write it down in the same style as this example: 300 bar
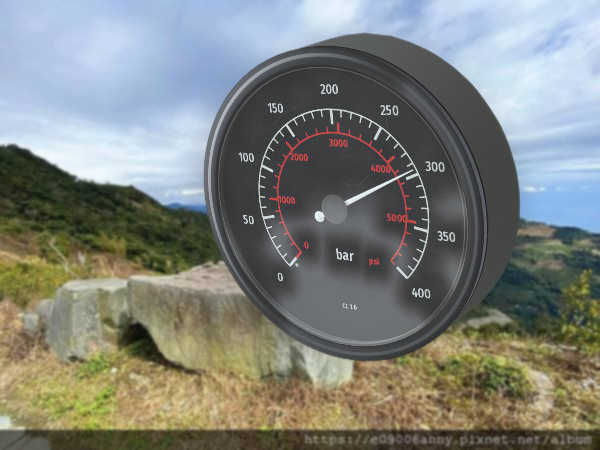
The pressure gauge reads 295 bar
